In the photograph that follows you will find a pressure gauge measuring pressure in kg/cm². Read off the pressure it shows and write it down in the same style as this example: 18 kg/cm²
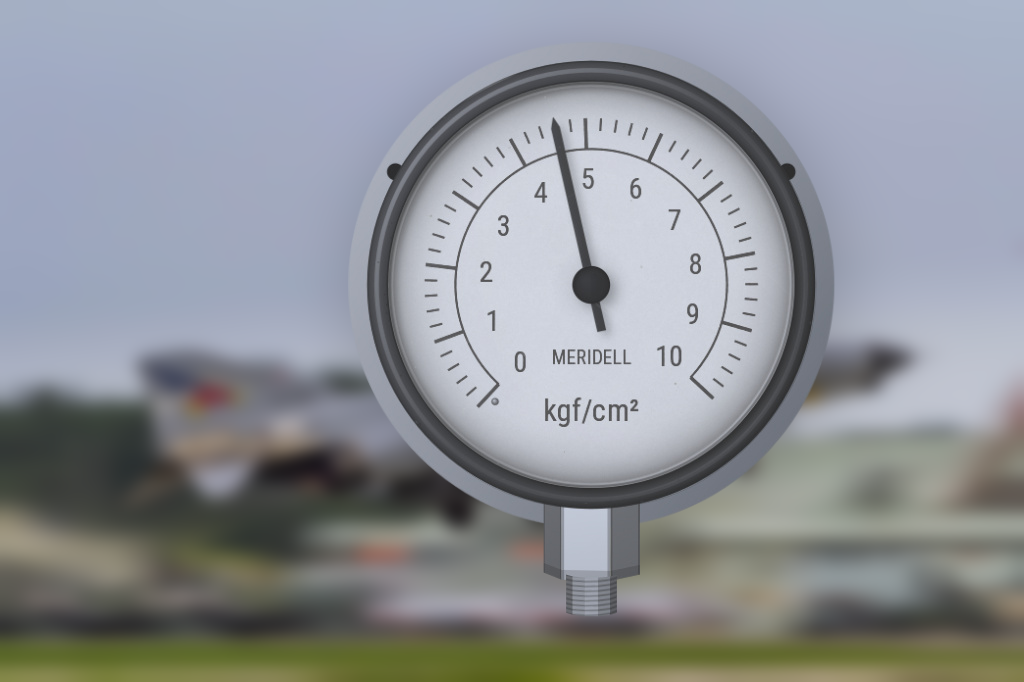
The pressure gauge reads 4.6 kg/cm²
